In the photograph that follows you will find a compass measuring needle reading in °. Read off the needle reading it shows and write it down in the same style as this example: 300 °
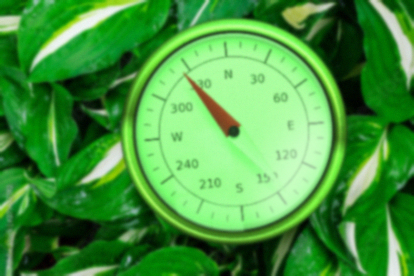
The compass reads 325 °
